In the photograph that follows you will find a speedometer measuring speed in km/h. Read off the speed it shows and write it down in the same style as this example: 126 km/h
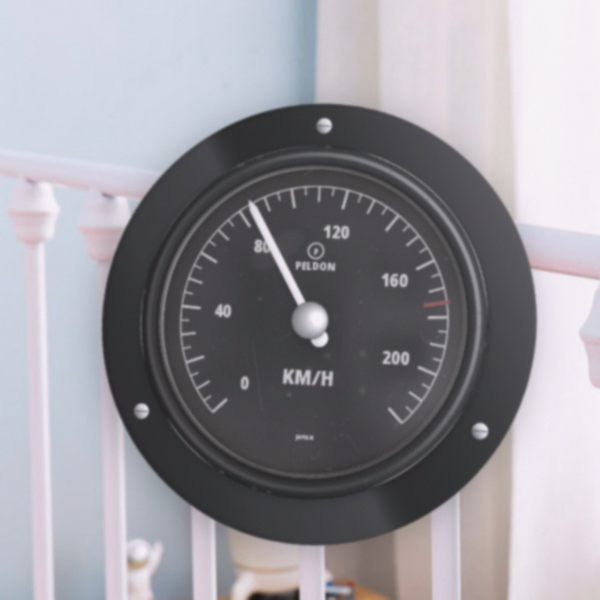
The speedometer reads 85 km/h
